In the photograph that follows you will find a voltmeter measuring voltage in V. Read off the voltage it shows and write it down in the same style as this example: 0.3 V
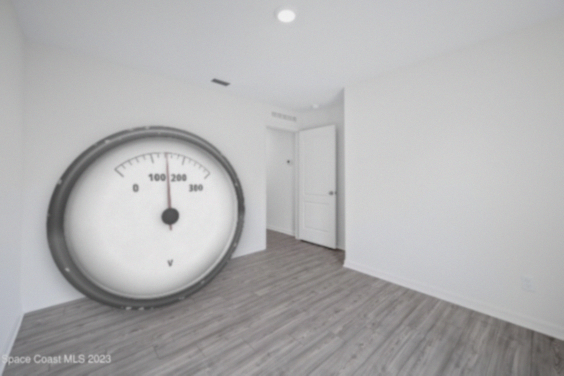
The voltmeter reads 140 V
